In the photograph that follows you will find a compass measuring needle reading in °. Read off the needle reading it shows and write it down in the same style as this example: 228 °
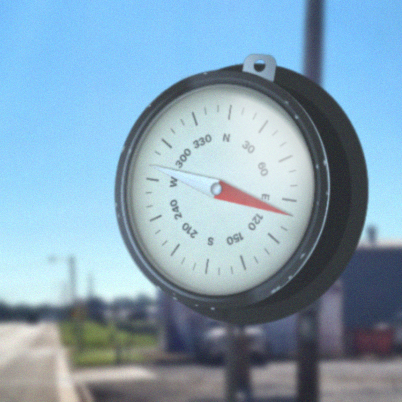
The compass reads 100 °
